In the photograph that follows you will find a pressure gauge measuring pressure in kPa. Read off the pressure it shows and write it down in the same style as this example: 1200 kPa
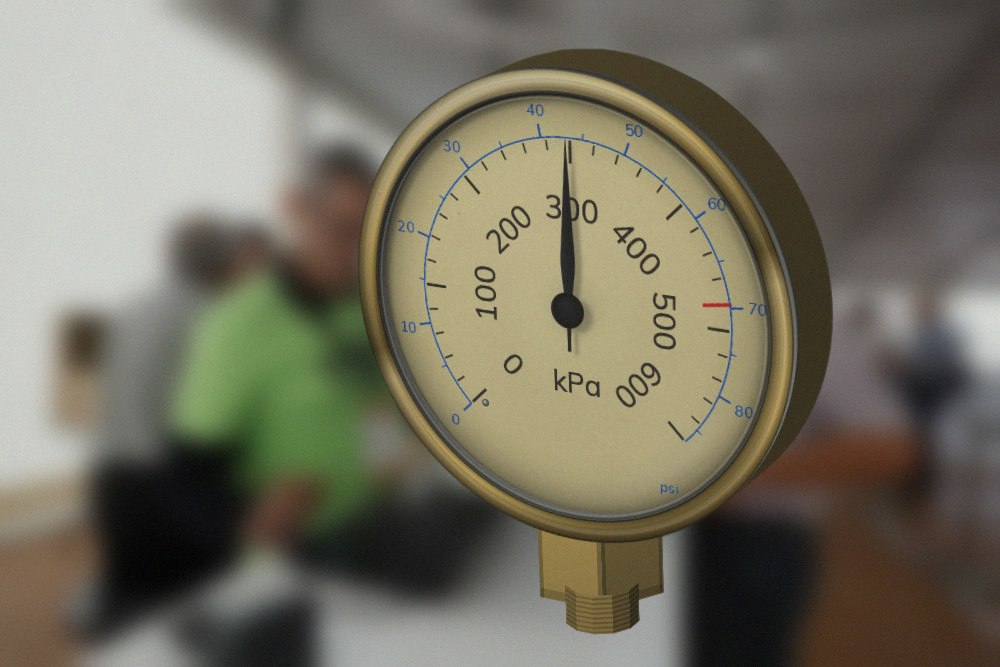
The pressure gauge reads 300 kPa
